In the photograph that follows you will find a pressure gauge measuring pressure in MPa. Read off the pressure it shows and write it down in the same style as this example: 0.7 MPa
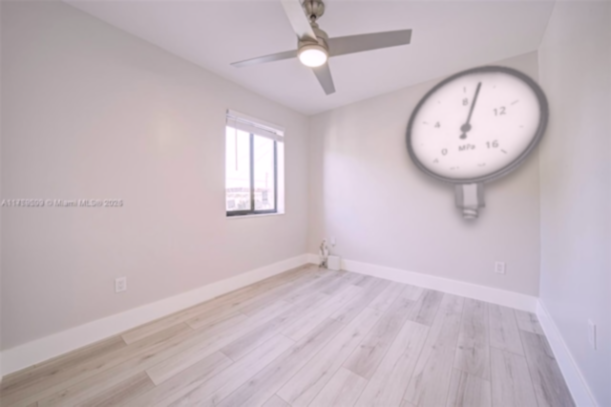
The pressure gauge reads 9 MPa
